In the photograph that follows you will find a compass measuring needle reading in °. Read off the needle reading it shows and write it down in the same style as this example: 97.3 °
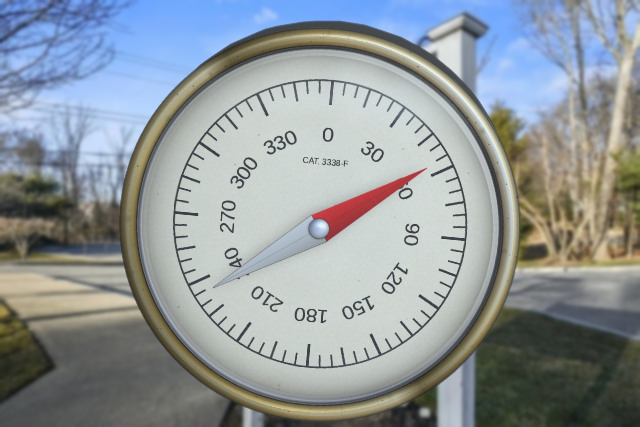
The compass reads 55 °
